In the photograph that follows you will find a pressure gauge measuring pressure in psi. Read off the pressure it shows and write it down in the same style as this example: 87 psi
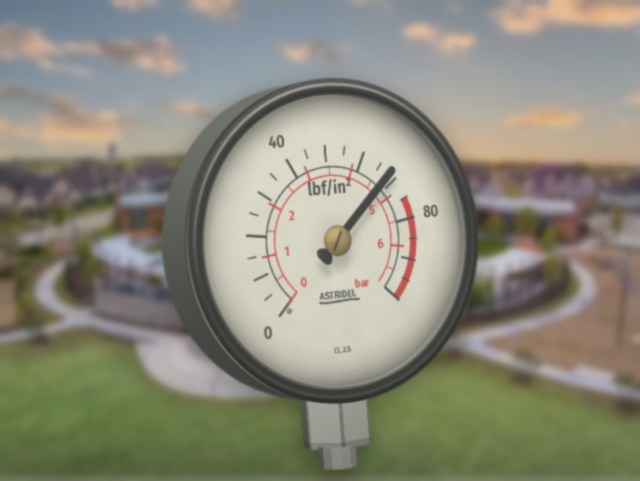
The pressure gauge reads 67.5 psi
